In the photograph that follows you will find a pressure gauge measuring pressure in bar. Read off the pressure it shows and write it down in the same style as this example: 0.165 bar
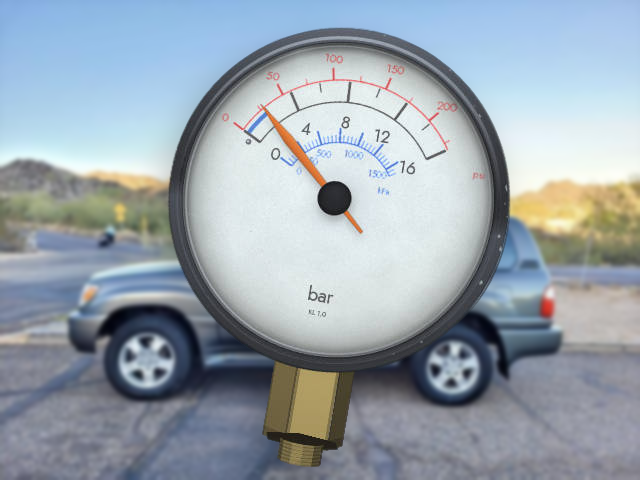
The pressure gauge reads 2 bar
